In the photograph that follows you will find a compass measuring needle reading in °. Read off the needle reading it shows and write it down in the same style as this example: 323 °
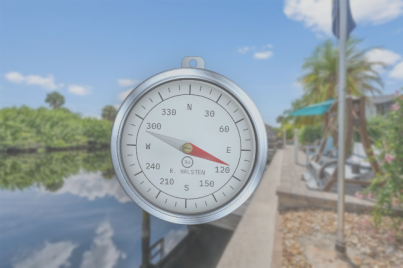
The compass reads 110 °
